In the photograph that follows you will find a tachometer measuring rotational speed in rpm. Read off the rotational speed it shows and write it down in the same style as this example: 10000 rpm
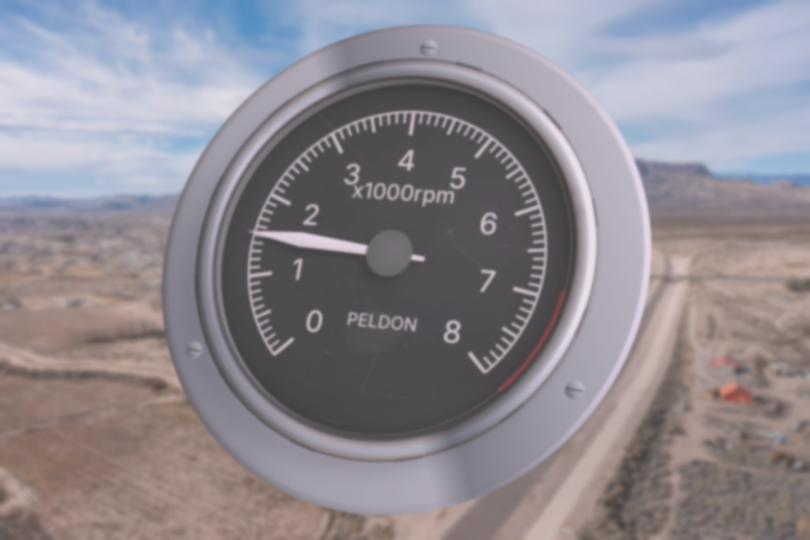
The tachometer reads 1500 rpm
